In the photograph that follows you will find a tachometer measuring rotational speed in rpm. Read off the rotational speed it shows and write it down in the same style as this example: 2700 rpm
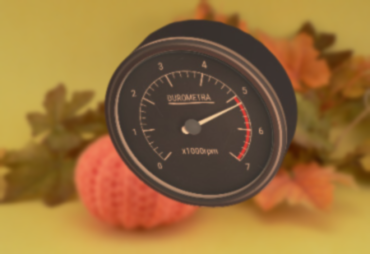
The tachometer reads 5200 rpm
